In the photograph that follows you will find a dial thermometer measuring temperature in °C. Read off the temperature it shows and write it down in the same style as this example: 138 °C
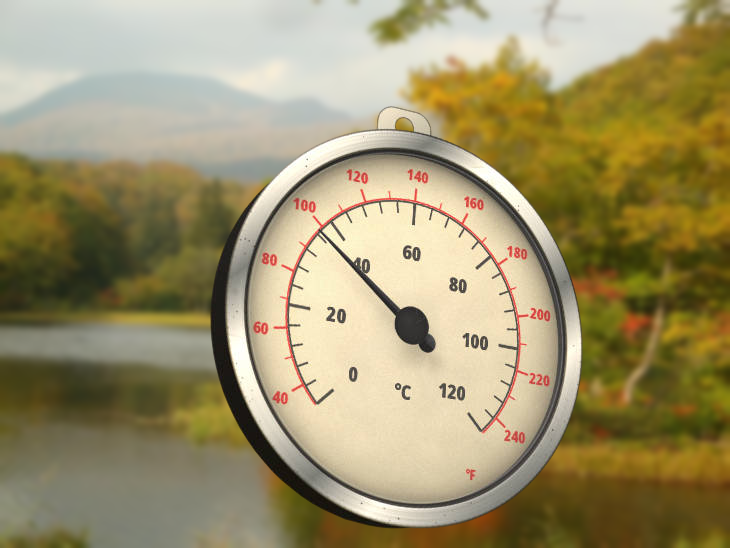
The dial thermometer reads 36 °C
